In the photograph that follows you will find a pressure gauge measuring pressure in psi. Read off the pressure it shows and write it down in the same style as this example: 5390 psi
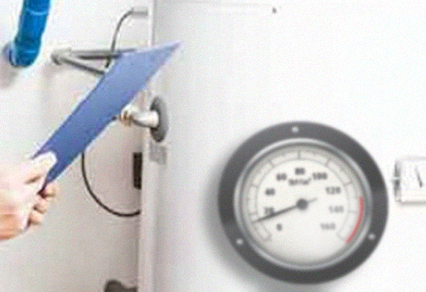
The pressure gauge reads 15 psi
